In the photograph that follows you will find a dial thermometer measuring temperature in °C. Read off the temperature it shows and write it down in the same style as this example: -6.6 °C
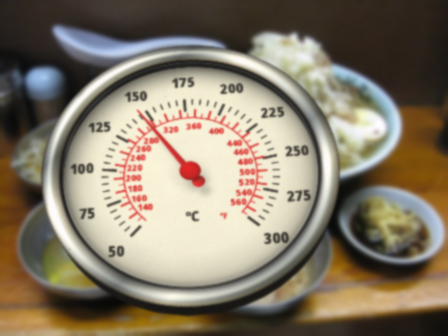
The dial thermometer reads 145 °C
